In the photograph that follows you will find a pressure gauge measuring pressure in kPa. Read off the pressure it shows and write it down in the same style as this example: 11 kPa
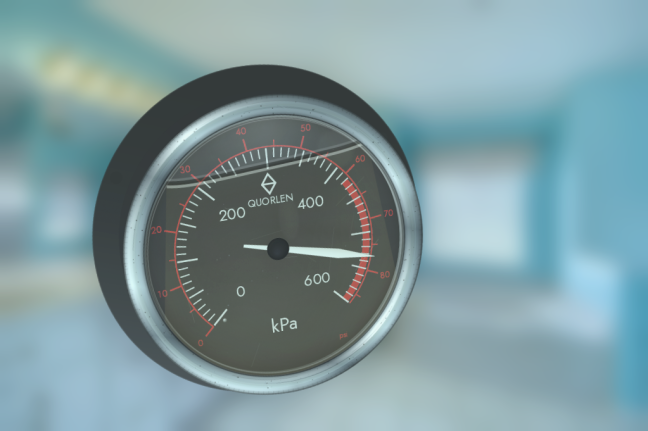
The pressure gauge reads 530 kPa
